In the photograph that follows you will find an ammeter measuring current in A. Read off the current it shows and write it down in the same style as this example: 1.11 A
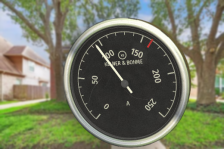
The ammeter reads 95 A
